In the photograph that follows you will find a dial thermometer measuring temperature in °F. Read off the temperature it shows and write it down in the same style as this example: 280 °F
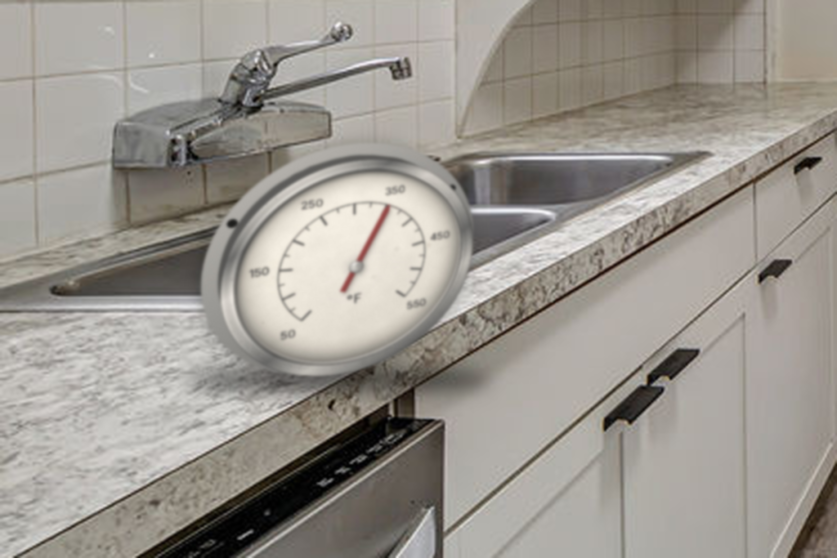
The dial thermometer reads 350 °F
